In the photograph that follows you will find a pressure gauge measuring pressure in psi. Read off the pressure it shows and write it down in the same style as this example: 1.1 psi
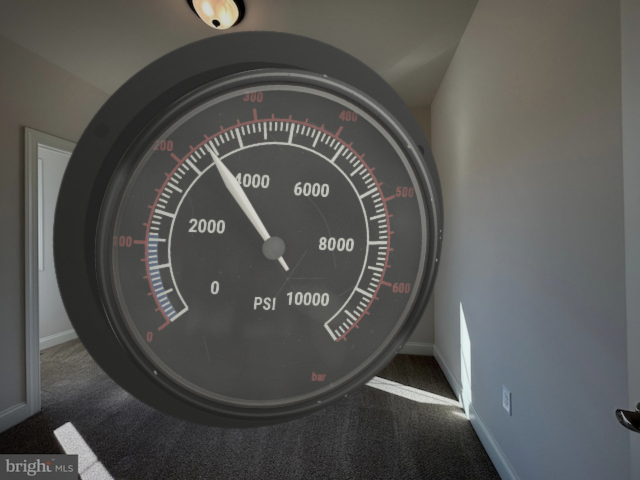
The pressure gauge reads 3400 psi
